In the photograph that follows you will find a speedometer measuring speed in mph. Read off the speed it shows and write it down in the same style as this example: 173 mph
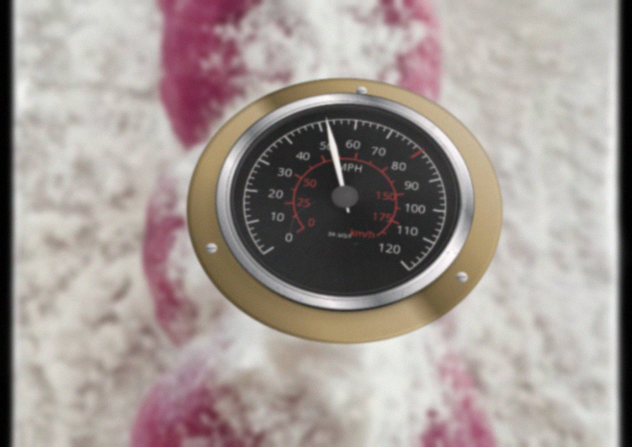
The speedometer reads 52 mph
